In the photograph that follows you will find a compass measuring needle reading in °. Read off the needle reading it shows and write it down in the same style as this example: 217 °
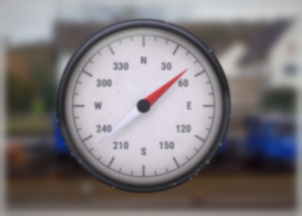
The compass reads 50 °
